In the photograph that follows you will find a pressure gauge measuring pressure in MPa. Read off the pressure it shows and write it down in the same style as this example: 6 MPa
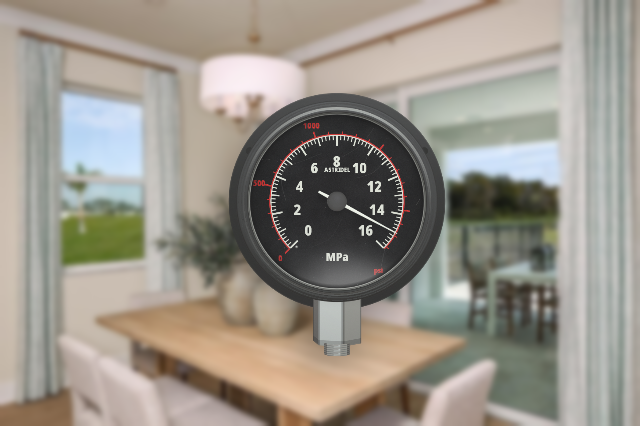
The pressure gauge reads 15 MPa
